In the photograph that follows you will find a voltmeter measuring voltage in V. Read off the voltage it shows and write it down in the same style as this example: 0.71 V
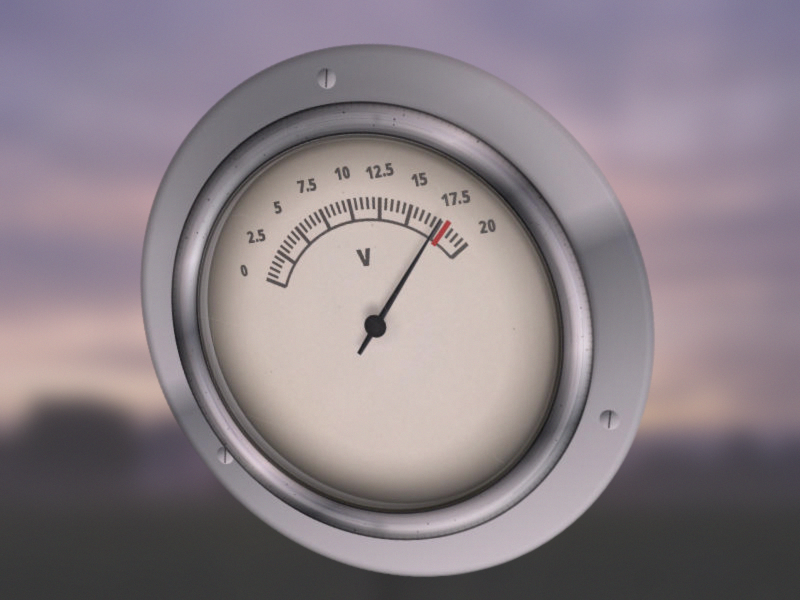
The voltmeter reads 17.5 V
